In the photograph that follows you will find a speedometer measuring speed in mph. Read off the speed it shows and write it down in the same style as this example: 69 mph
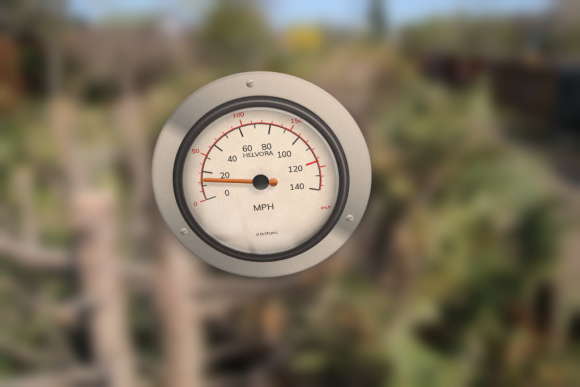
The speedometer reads 15 mph
